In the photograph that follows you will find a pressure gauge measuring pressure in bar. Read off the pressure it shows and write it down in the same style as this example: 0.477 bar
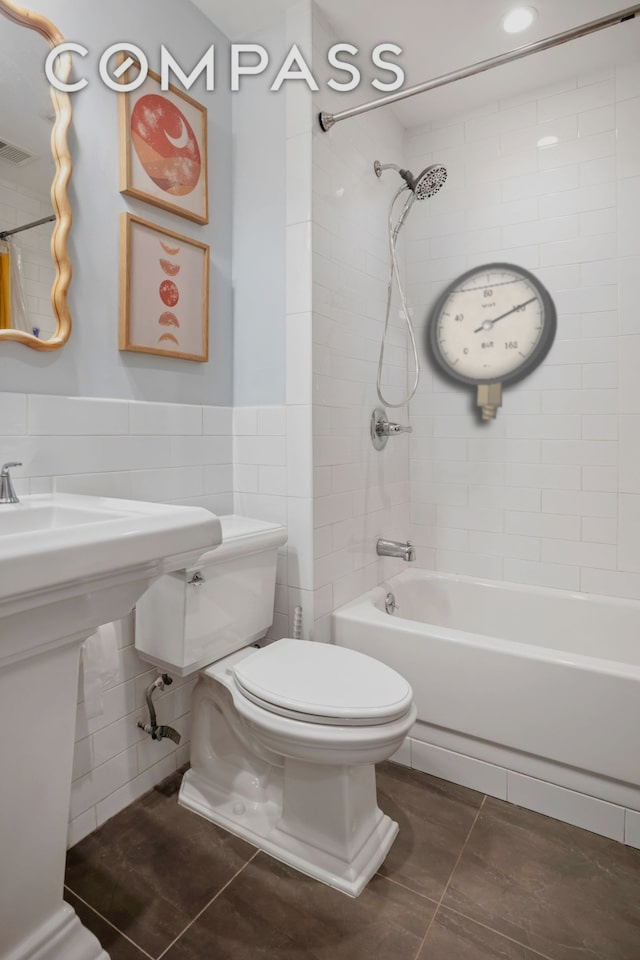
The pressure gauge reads 120 bar
